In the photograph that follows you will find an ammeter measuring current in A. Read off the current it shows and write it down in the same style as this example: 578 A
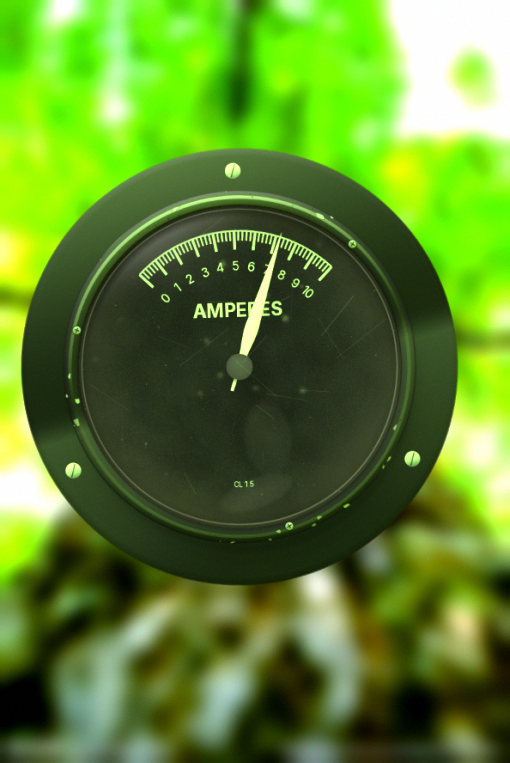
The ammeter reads 7.2 A
